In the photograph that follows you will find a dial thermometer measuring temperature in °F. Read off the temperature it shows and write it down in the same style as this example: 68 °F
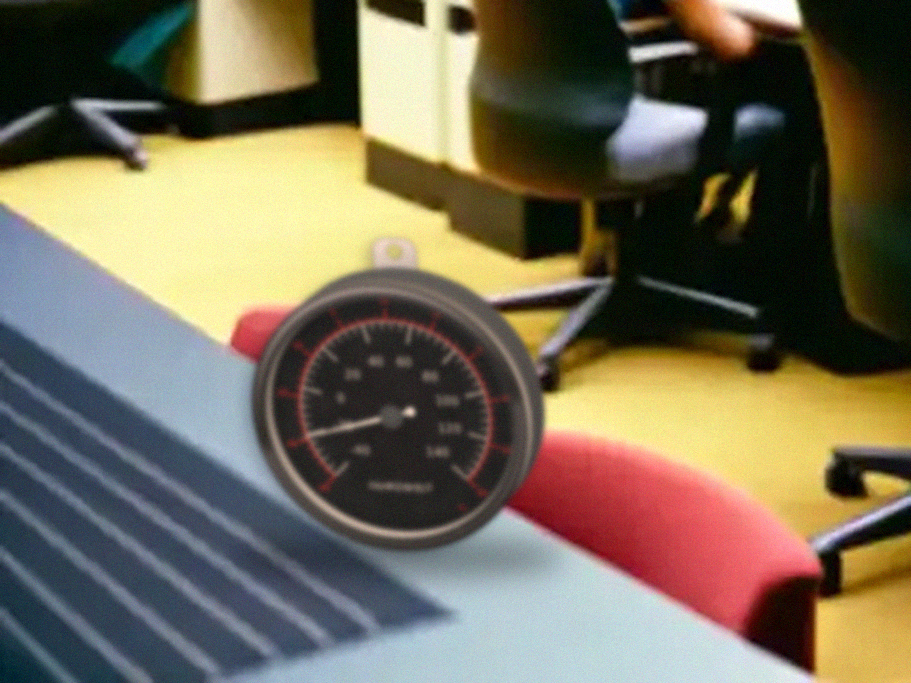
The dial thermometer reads -20 °F
